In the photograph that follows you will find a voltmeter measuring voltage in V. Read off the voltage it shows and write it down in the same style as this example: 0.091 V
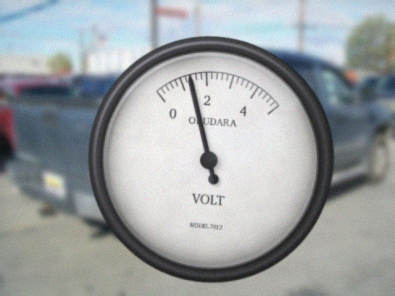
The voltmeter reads 1.4 V
